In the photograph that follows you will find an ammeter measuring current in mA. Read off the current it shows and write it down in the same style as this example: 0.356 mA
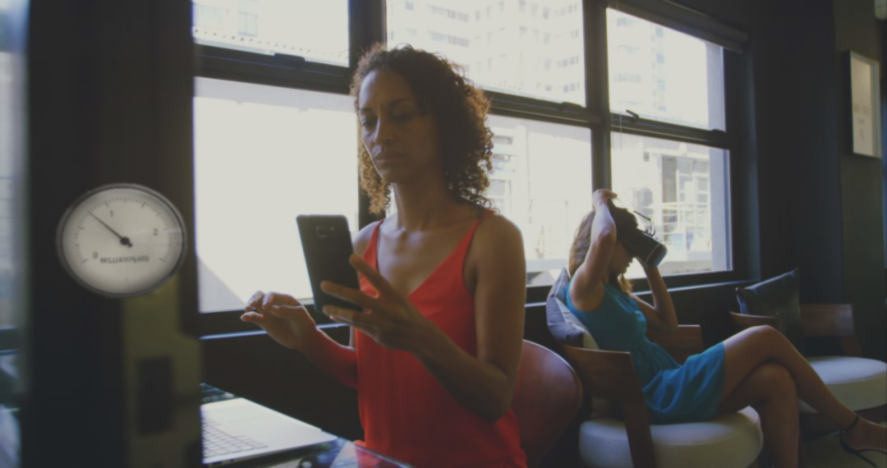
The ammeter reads 0.75 mA
